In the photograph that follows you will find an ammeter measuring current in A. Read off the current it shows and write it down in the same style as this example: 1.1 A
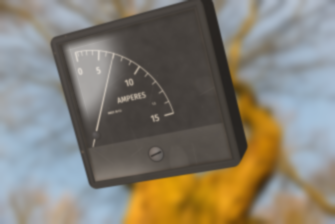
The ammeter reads 7 A
